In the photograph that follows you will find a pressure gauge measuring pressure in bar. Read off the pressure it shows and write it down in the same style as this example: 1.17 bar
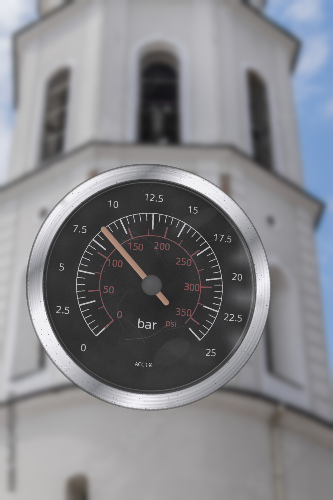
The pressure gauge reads 8.5 bar
